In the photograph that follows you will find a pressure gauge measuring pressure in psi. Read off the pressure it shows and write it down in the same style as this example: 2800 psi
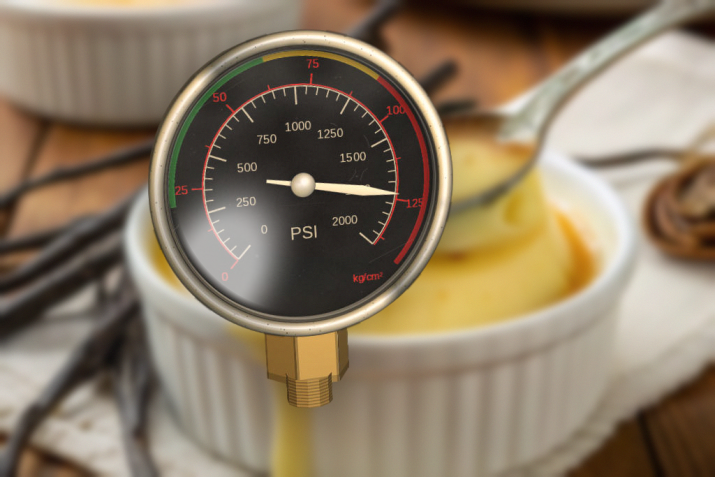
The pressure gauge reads 1750 psi
